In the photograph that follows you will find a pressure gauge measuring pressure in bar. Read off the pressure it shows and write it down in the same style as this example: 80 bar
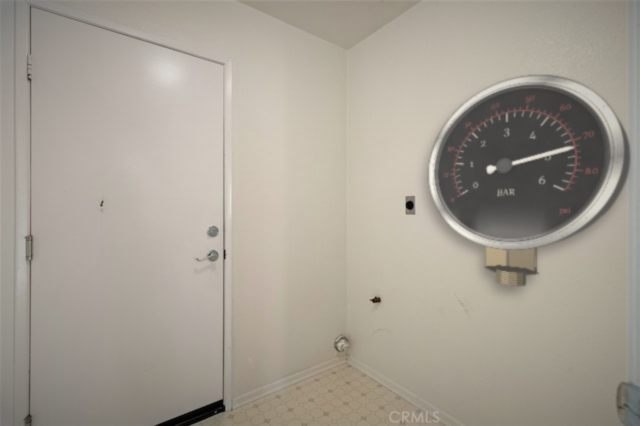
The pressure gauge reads 5 bar
